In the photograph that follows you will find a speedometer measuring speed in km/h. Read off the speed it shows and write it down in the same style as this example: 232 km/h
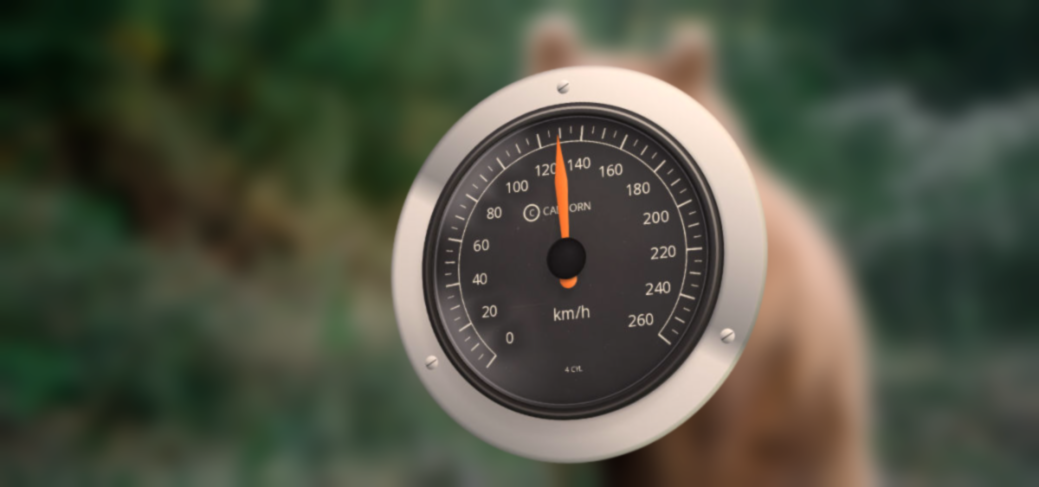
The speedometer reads 130 km/h
